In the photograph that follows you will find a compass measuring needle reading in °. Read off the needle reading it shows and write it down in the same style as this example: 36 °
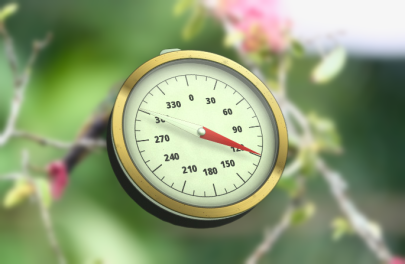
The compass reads 120 °
